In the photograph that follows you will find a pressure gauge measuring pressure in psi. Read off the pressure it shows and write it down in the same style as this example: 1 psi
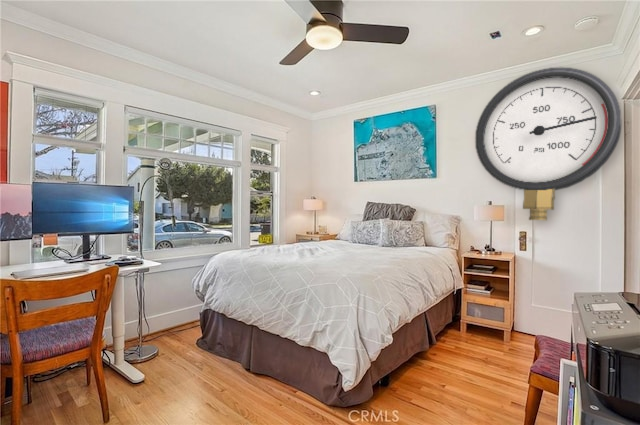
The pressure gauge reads 800 psi
